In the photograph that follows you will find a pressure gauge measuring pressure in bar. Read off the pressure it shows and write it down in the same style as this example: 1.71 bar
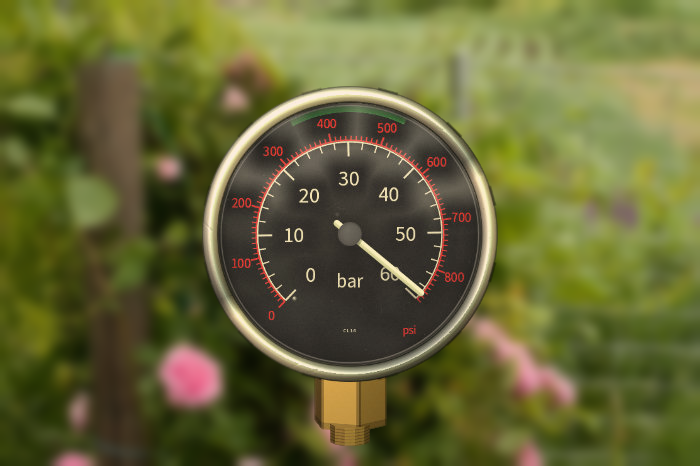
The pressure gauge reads 59 bar
